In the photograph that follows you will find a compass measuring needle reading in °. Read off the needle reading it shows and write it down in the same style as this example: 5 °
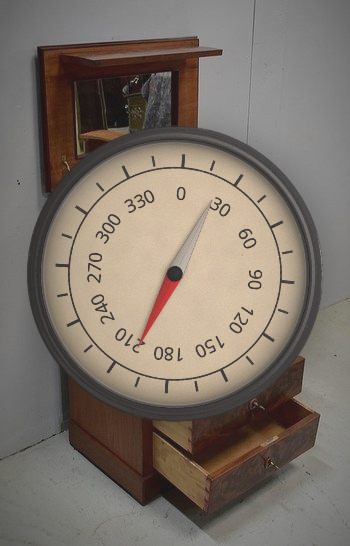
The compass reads 202.5 °
